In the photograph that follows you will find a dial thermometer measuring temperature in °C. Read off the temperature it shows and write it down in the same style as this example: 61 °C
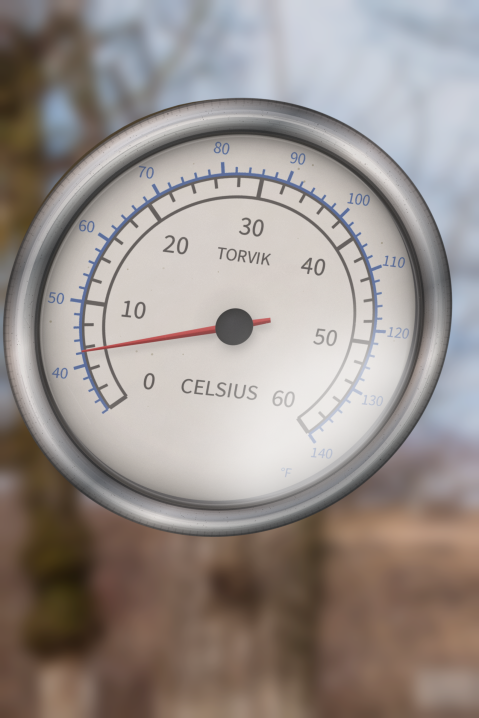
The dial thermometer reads 6 °C
